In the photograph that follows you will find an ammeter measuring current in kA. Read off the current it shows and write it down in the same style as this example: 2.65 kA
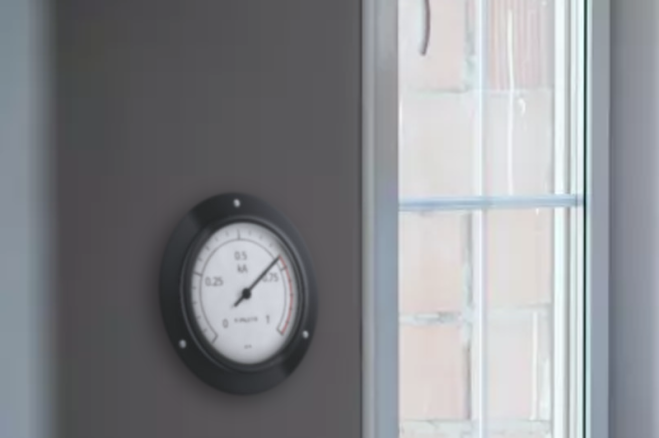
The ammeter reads 0.7 kA
